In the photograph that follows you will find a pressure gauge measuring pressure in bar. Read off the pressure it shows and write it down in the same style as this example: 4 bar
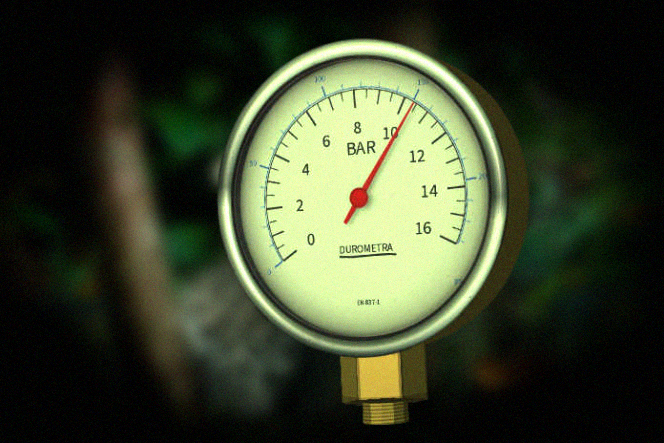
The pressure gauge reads 10.5 bar
